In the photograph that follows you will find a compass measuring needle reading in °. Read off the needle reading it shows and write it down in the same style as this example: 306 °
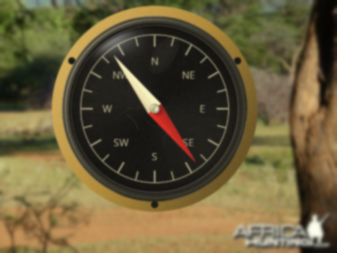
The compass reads 142.5 °
